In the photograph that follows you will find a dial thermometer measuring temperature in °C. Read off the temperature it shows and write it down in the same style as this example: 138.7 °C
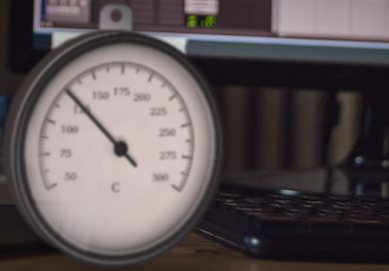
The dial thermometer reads 125 °C
